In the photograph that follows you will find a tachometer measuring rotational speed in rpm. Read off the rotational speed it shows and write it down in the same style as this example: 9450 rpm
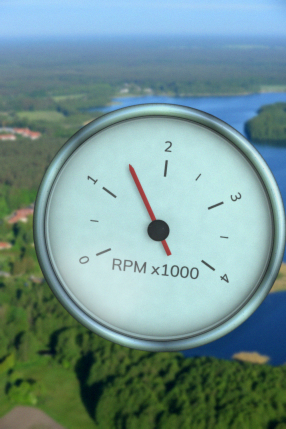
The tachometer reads 1500 rpm
